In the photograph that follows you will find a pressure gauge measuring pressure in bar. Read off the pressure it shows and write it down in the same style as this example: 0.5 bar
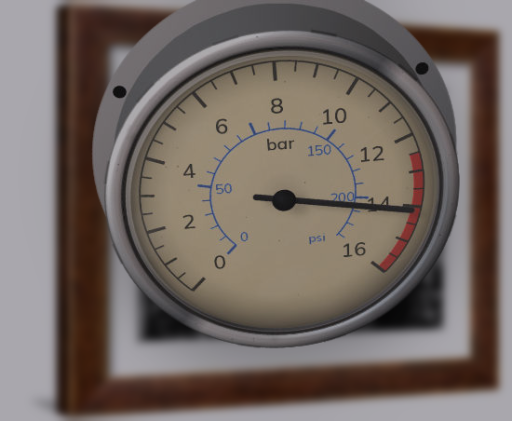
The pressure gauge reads 14 bar
